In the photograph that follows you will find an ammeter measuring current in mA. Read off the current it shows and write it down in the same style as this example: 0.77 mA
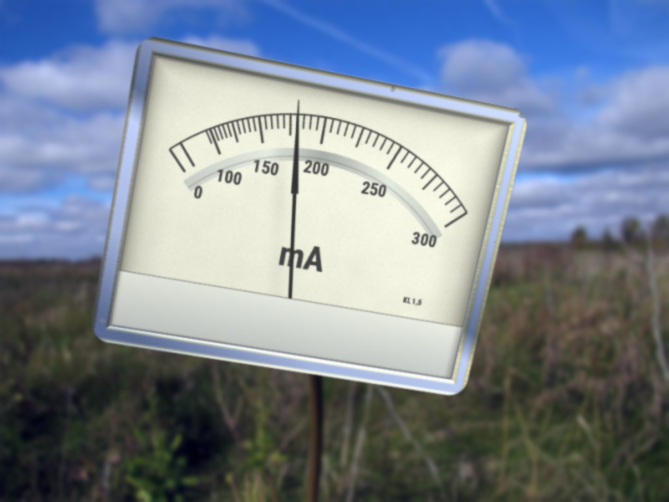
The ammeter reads 180 mA
